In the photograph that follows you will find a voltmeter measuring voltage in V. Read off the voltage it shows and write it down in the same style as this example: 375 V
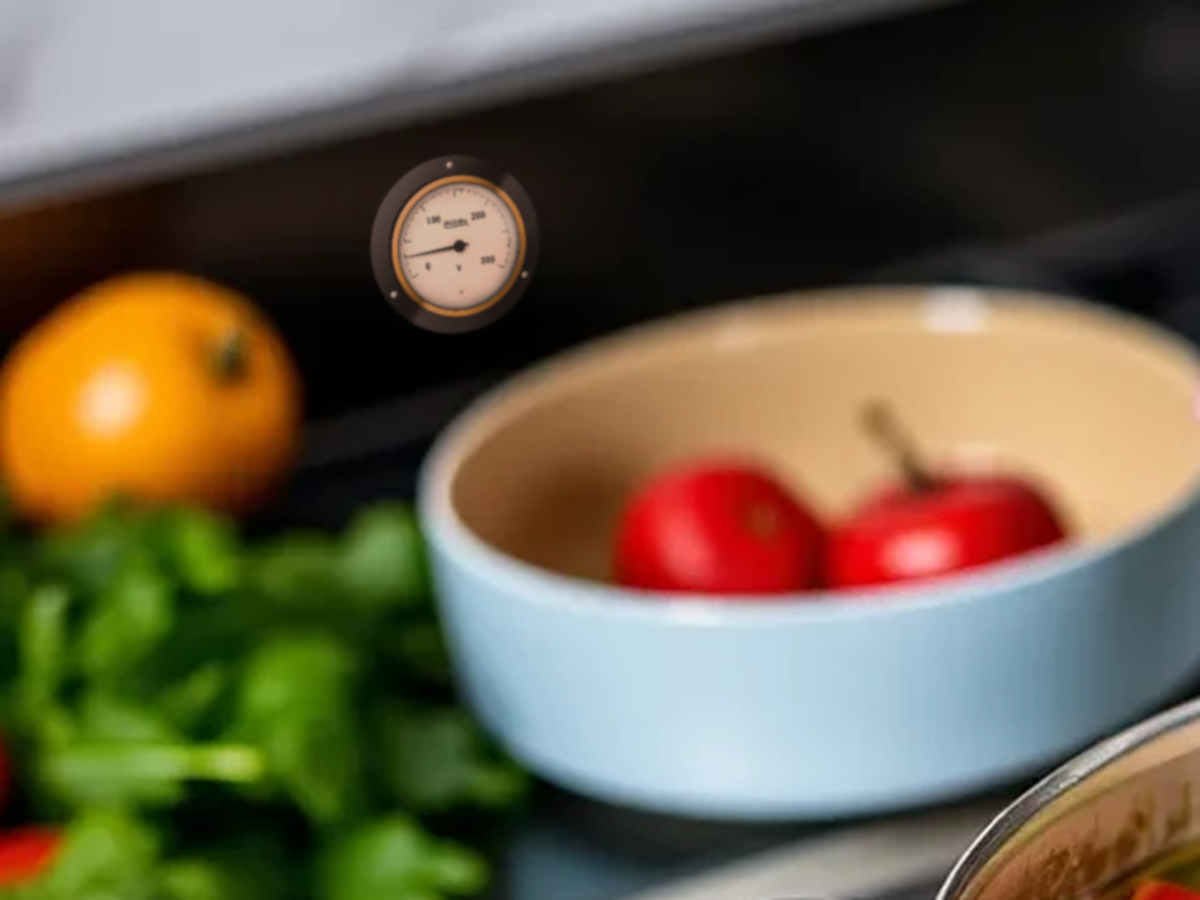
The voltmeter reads 30 V
